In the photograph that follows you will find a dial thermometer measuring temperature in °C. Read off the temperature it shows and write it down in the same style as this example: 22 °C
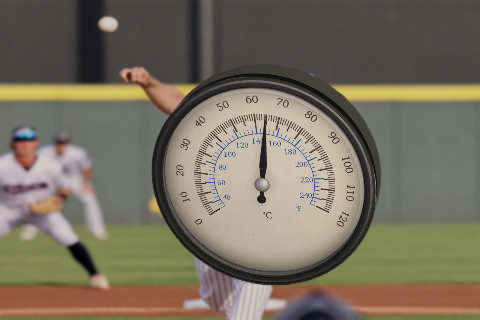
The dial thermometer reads 65 °C
